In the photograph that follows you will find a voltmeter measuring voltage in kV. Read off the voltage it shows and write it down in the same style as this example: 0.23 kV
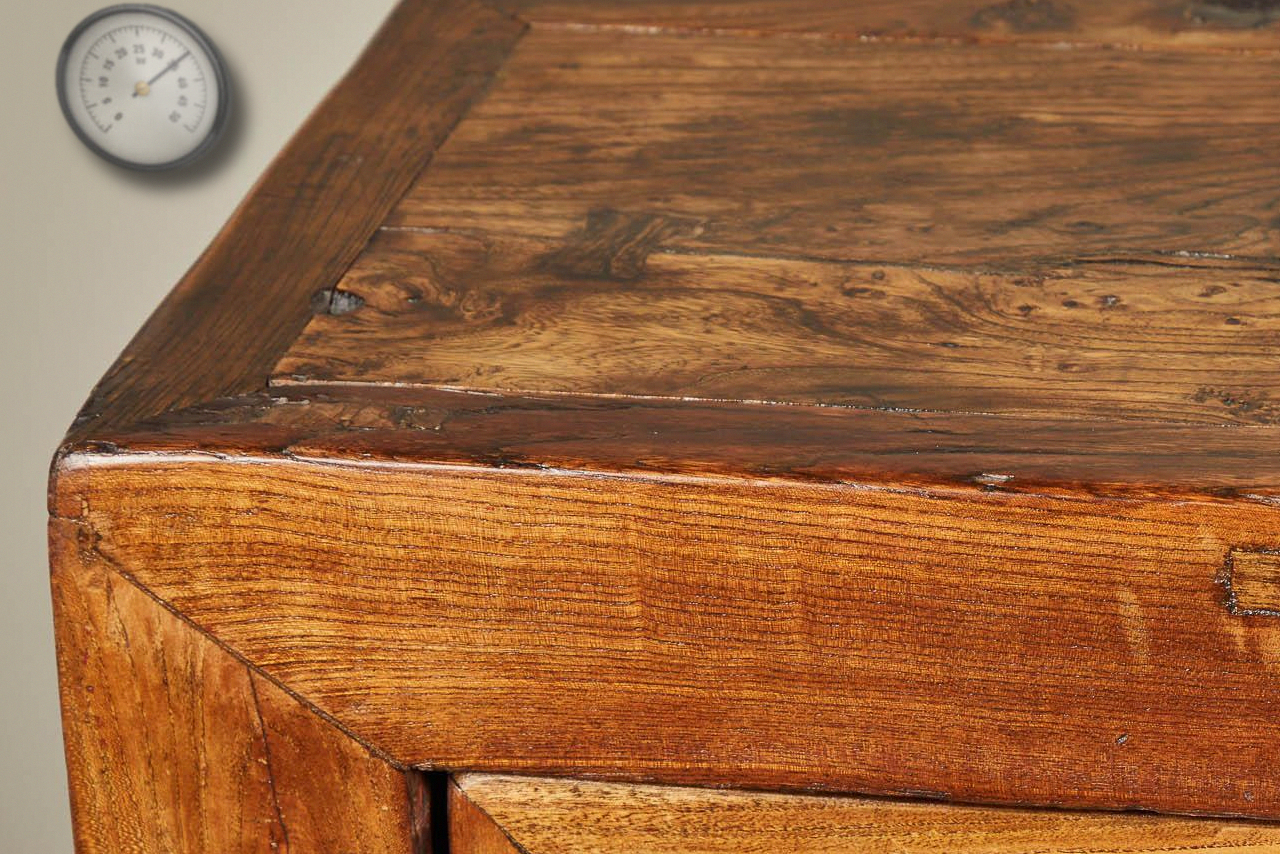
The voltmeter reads 35 kV
